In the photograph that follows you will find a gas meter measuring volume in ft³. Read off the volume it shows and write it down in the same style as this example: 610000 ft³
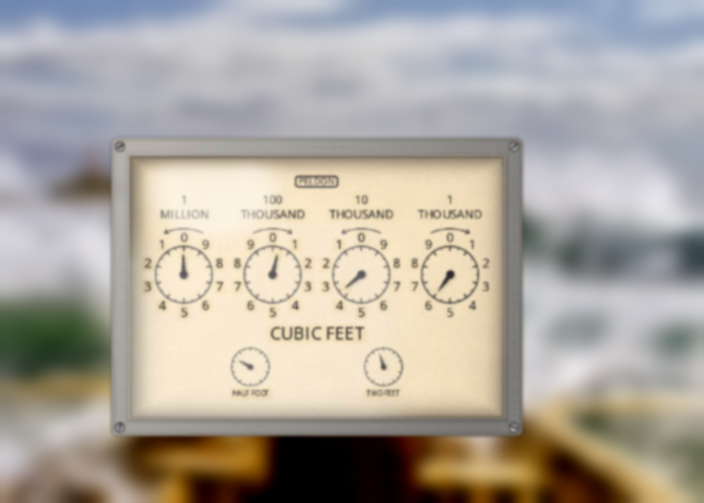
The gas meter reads 3600 ft³
